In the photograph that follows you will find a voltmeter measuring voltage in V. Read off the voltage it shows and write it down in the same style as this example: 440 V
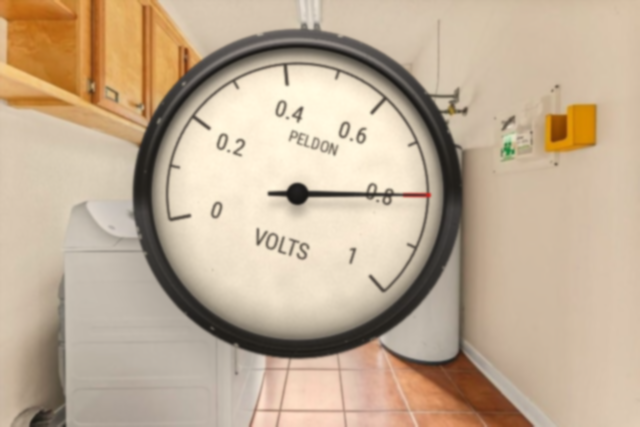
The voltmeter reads 0.8 V
